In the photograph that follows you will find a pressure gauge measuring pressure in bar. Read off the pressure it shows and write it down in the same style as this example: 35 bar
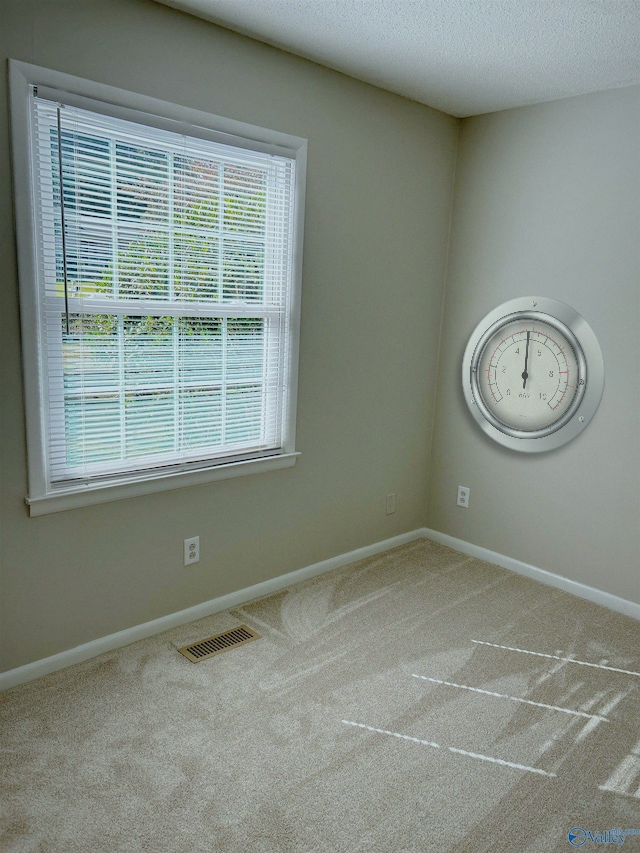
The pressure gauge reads 5 bar
